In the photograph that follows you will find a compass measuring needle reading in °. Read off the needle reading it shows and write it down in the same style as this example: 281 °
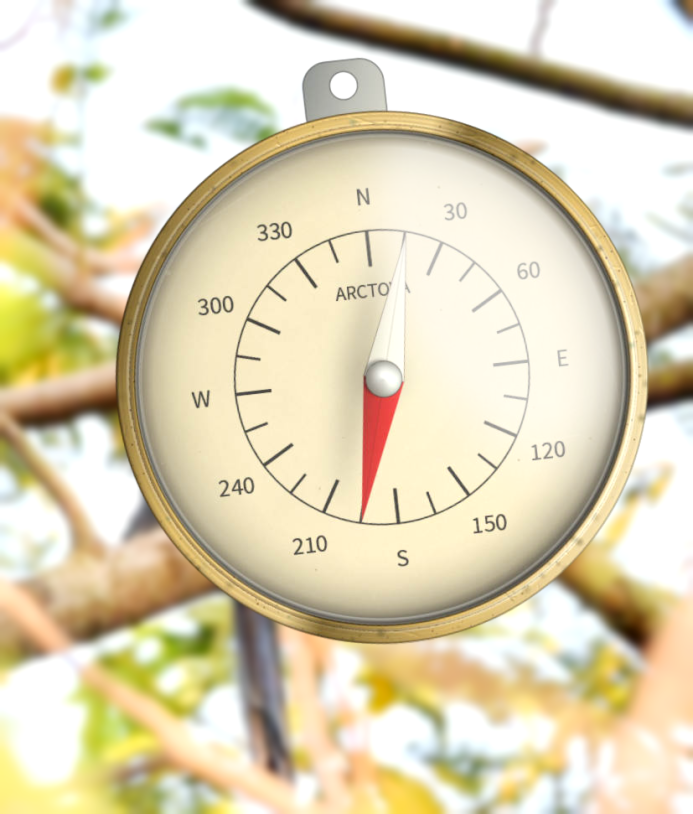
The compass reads 195 °
